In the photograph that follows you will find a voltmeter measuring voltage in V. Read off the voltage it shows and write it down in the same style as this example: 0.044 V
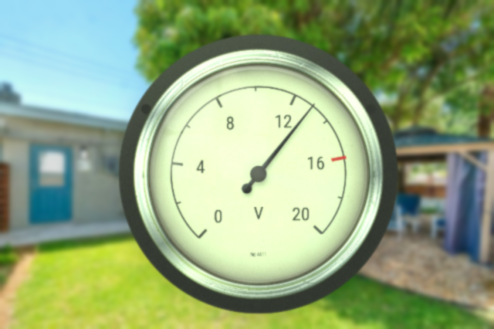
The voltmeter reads 13 V
